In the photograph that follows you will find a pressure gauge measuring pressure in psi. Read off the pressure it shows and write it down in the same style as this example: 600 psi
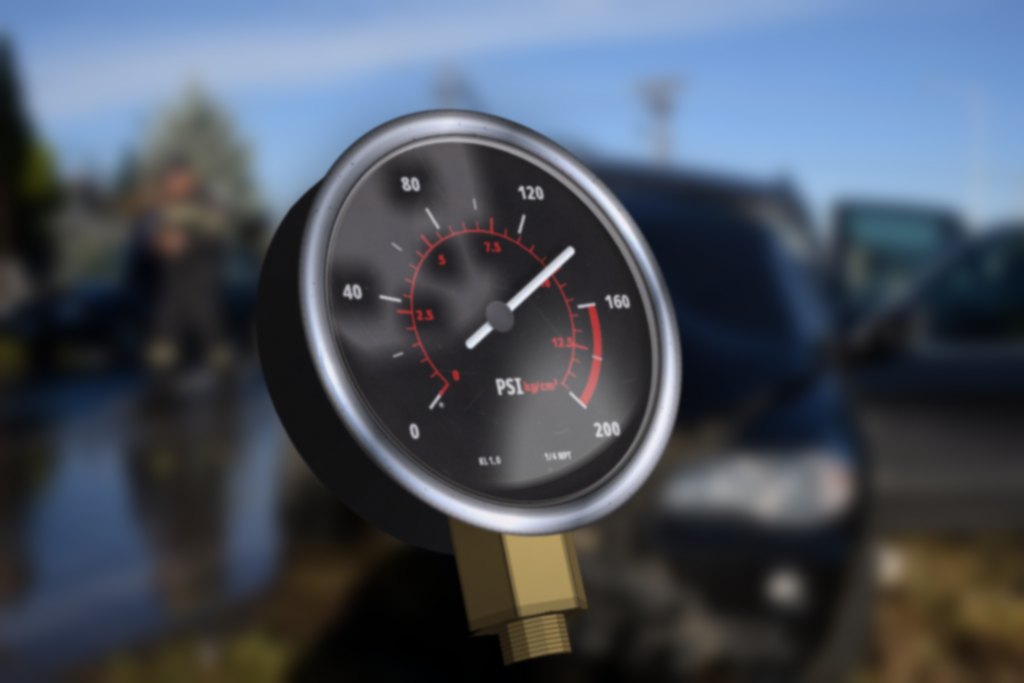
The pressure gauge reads 140 psi
